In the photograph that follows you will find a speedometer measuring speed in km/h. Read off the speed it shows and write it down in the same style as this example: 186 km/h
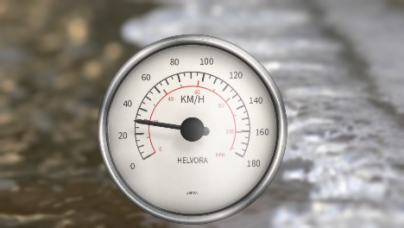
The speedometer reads 30 km/h
